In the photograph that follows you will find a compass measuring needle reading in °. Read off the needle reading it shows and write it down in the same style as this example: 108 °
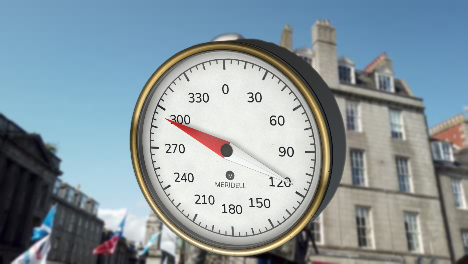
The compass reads 295 °
